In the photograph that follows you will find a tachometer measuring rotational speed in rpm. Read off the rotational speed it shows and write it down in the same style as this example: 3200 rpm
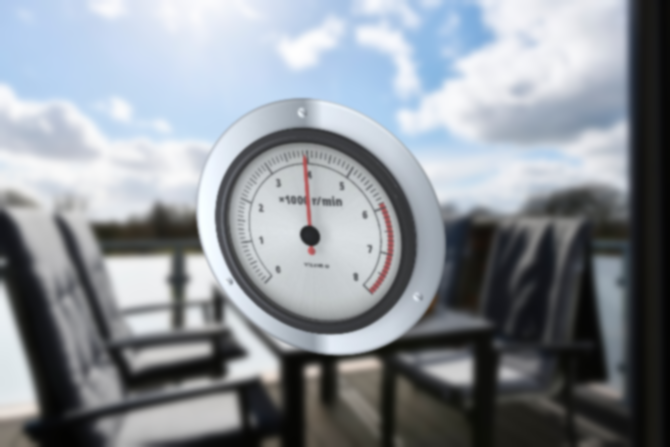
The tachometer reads 4000 rpm
